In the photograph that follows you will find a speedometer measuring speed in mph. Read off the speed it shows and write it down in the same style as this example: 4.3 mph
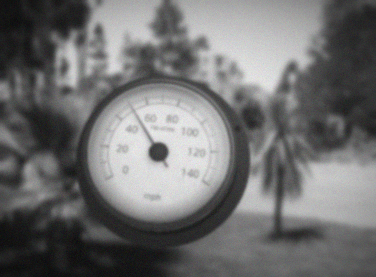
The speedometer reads 50 mph
